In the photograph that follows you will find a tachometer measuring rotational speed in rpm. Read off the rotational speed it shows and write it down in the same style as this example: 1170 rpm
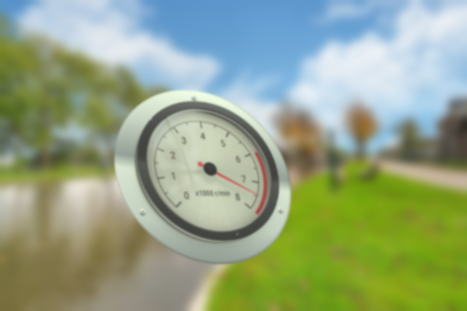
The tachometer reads 7500 rpm
